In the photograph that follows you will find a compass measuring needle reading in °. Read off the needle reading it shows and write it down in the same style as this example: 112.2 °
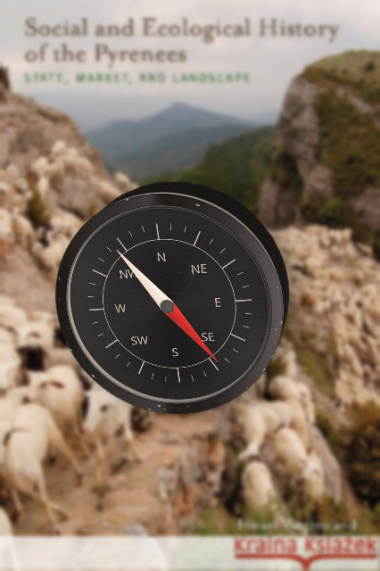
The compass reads 145 °
